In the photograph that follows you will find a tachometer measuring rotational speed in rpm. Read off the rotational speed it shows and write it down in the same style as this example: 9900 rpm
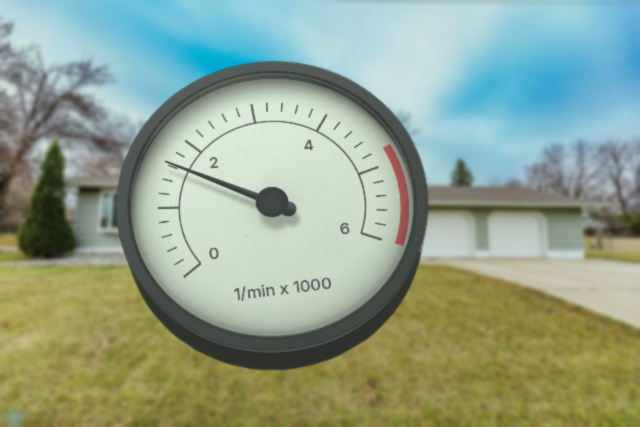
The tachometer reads 1600 rpm
